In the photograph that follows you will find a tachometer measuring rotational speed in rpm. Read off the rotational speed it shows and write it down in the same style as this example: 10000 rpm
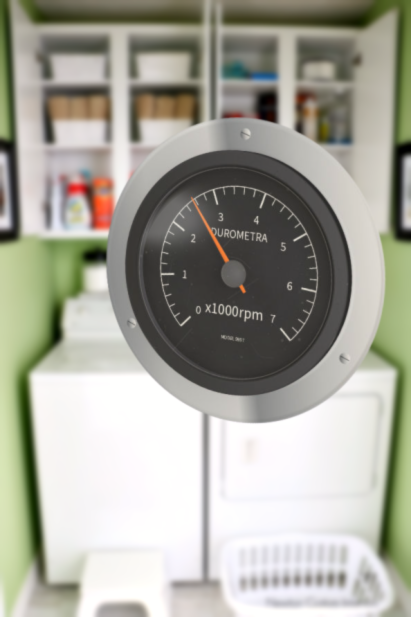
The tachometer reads 2600 rpm
